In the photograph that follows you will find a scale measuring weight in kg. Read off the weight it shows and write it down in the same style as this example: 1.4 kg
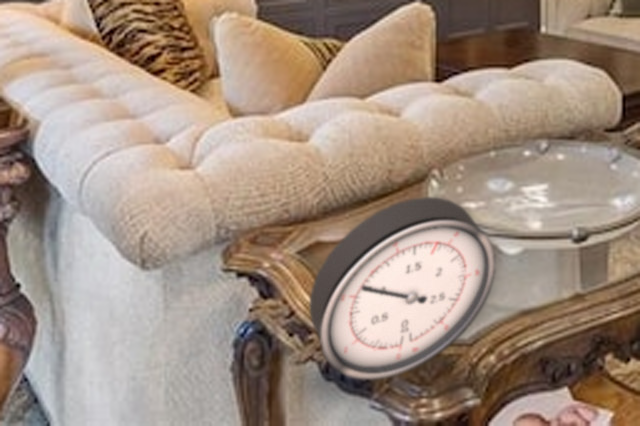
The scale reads 1 kg
